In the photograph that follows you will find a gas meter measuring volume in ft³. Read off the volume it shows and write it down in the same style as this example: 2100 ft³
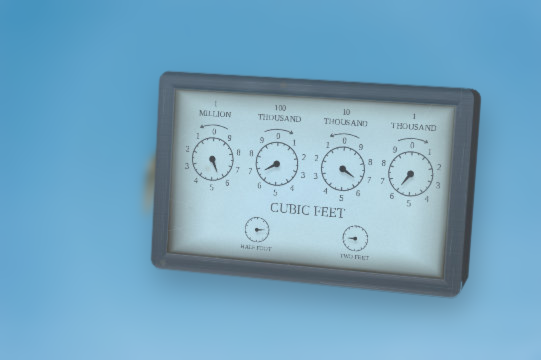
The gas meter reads 566600 ft³
